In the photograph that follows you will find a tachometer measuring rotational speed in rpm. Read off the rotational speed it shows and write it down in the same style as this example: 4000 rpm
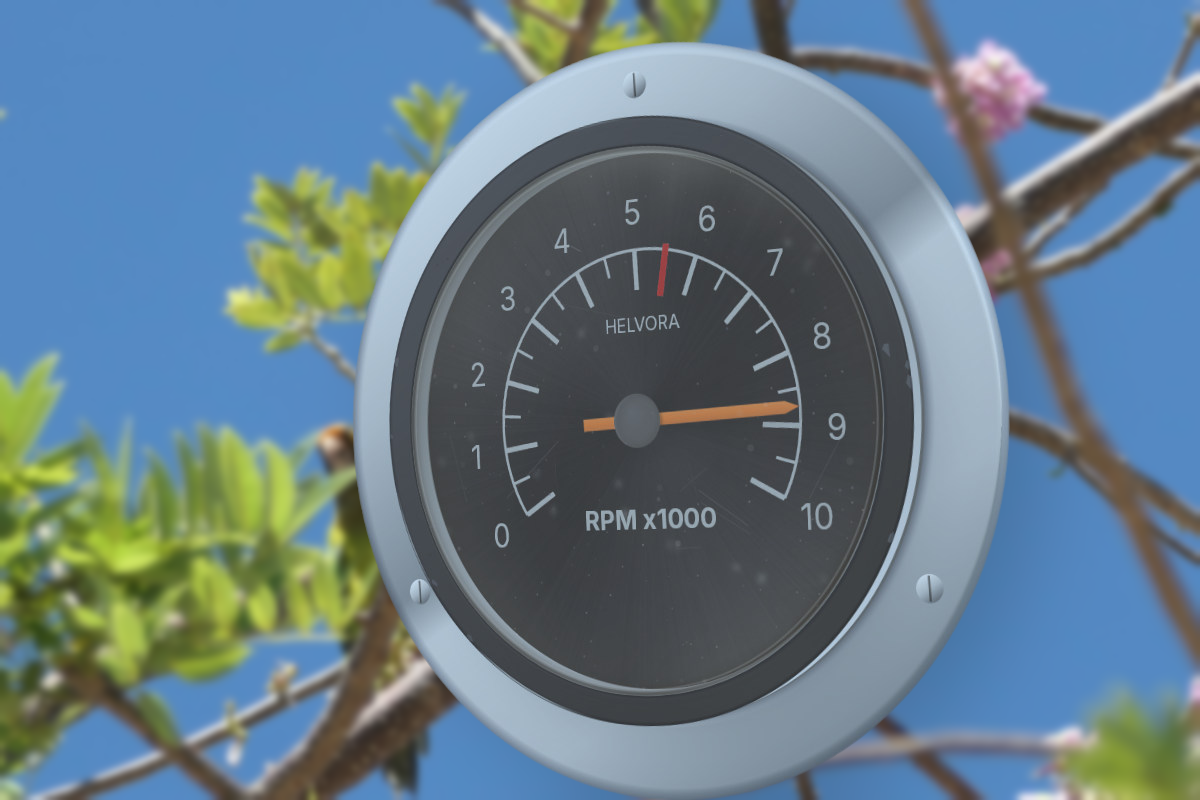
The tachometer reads 8750 rpm
